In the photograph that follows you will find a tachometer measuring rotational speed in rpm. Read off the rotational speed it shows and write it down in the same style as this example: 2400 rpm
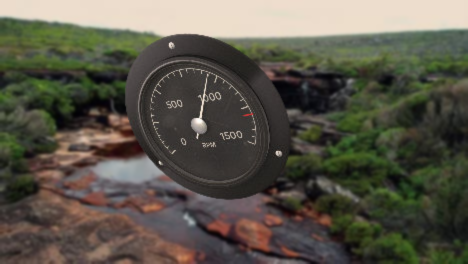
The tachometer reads 950 rpm
